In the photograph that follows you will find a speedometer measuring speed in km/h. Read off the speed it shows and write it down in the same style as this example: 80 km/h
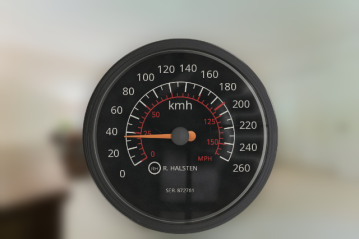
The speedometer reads 35 km/h
